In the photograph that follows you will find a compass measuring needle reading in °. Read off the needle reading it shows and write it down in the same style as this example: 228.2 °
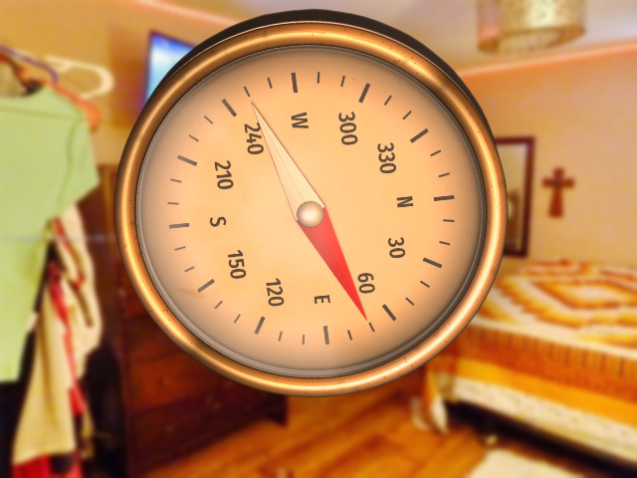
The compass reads 70 °
